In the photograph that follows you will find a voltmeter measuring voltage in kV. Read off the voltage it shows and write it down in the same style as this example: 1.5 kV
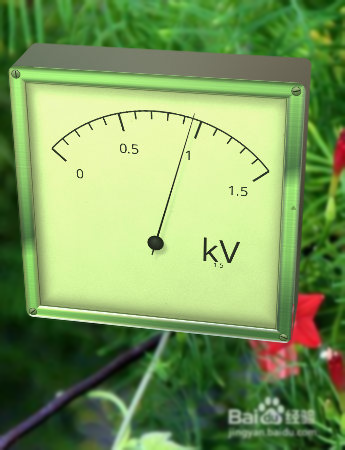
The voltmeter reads 0.95 kV
